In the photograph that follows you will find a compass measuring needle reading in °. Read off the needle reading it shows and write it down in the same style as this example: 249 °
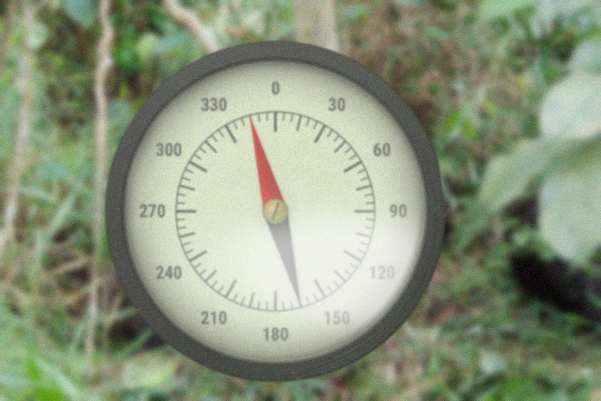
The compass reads 345 °
